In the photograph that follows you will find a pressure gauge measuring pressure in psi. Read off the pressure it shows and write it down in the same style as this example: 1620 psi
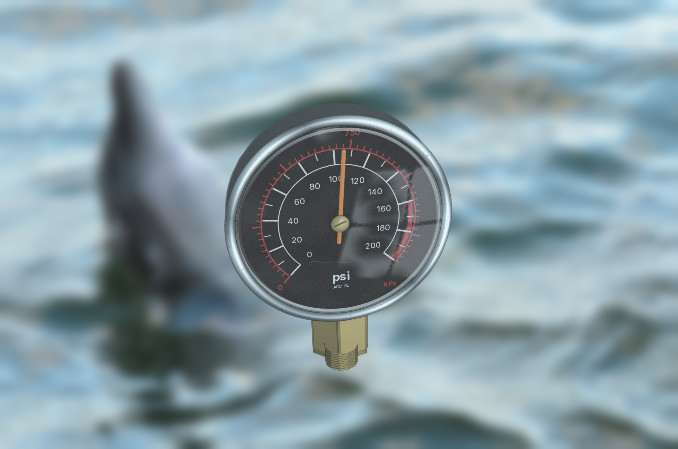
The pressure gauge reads 105 psi
